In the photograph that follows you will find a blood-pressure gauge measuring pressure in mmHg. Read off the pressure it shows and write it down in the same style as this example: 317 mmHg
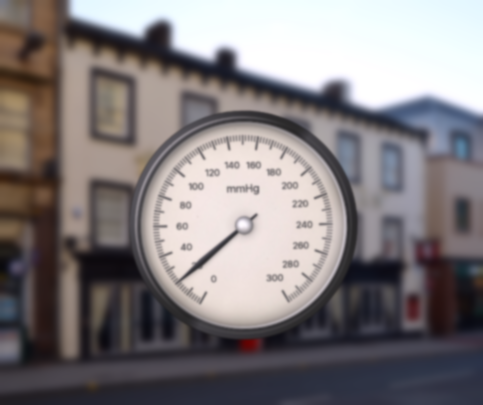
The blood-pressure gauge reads 20 mmHg
